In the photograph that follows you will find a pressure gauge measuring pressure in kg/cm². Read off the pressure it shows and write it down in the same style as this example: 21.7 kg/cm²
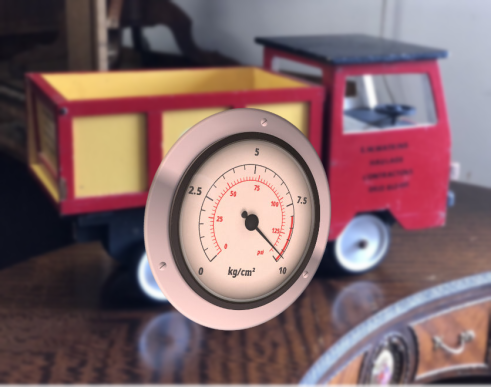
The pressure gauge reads 9.75 kg/cm²
